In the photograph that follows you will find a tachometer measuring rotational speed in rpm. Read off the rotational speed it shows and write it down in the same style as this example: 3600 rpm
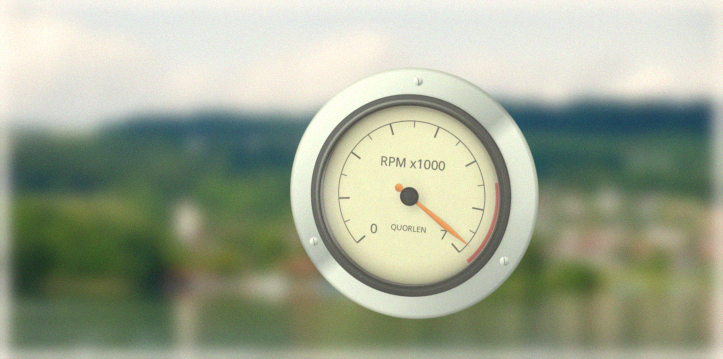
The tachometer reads 6750 rpm
